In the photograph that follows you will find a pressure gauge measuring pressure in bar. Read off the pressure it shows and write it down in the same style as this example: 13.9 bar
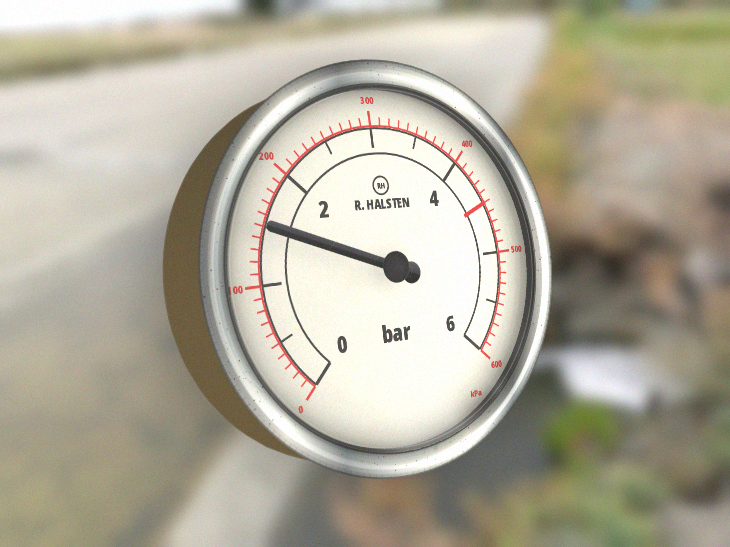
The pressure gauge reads 1.5 bar
